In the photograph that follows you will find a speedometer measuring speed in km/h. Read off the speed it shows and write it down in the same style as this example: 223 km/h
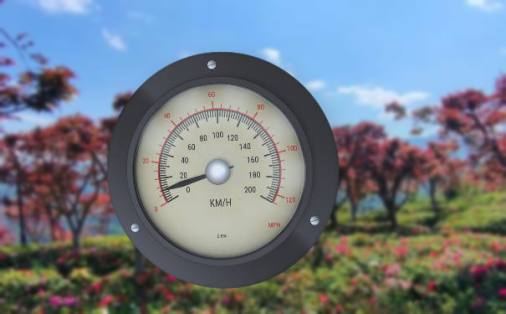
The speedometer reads 10 km/h
